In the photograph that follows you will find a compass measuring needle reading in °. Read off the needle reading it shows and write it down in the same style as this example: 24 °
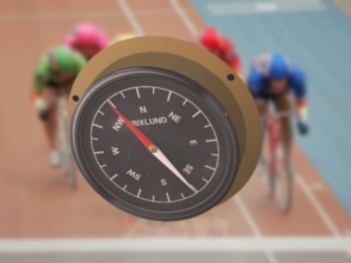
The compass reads 330 °
